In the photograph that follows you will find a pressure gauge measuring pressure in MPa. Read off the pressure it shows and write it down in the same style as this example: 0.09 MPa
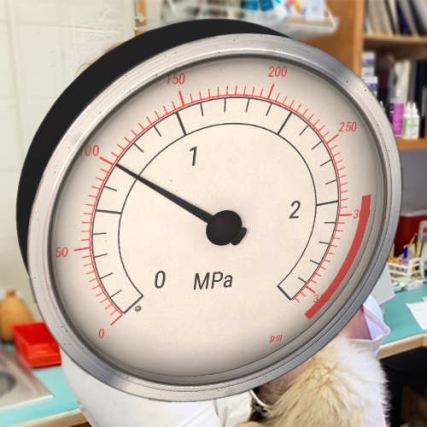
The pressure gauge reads 0.7 MPa
